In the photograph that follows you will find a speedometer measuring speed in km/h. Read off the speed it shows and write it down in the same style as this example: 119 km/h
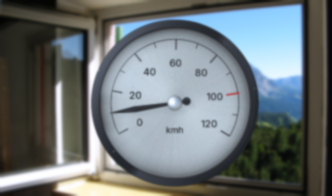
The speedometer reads 10 km/h
